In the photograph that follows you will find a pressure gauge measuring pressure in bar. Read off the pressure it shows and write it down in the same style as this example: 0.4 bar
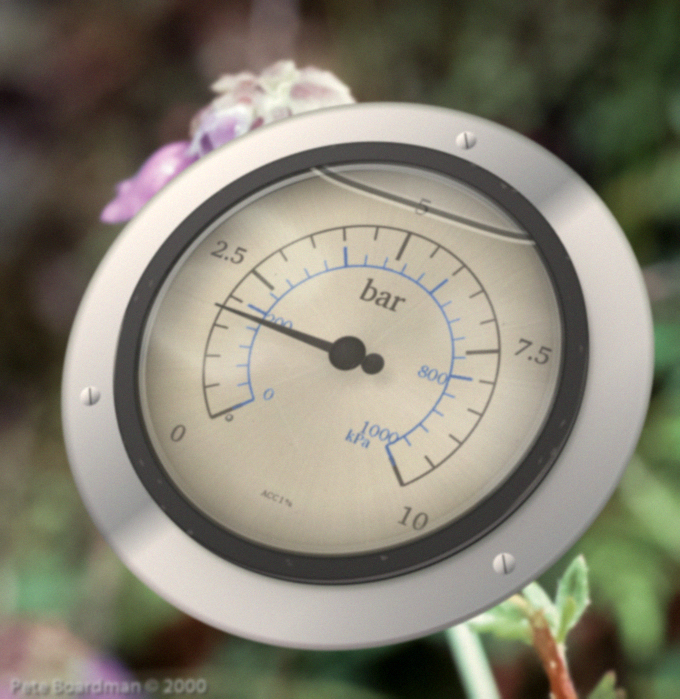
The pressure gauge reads 1.75 bar
